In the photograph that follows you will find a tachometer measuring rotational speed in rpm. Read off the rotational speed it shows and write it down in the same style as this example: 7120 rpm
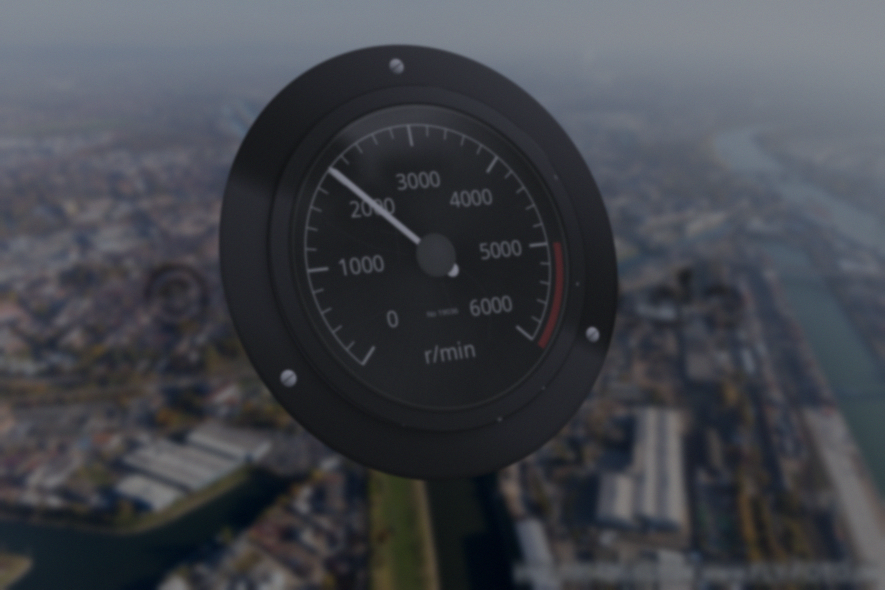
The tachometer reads 2000 rpm
